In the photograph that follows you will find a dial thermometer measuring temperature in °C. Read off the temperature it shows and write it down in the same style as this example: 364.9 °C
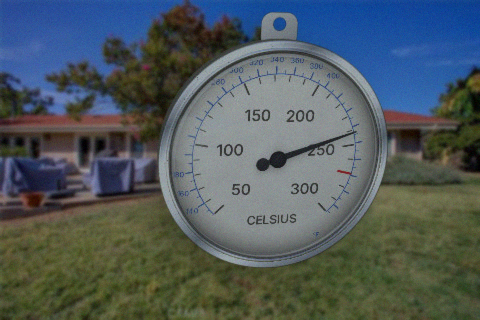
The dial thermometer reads 240 °C
